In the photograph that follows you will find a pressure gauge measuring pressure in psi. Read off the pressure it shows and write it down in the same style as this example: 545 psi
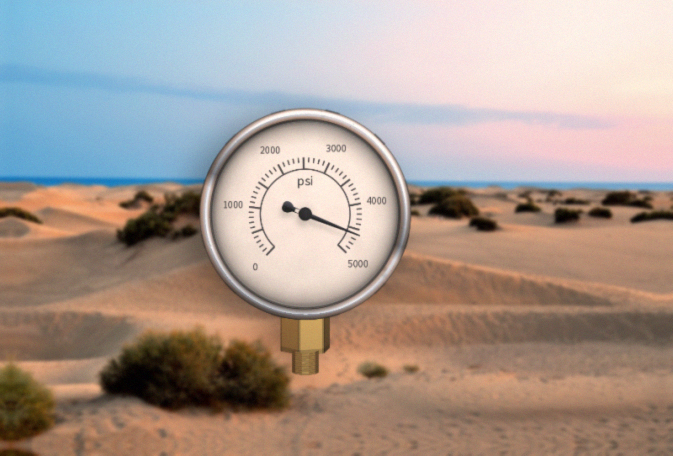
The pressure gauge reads 4600 psi
